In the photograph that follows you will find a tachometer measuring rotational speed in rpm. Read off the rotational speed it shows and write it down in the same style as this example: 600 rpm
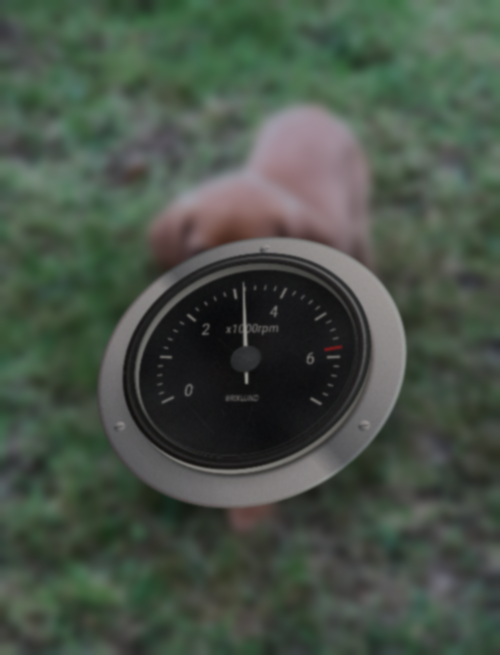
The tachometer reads 3200 rpm
